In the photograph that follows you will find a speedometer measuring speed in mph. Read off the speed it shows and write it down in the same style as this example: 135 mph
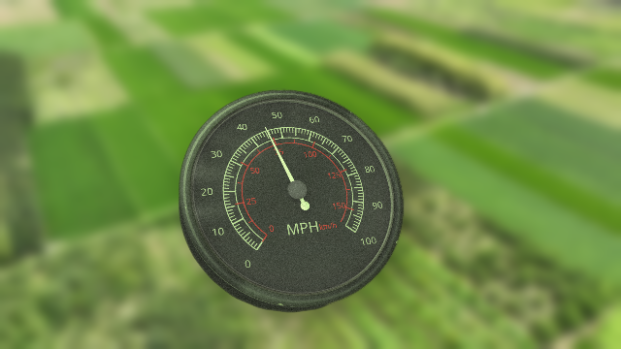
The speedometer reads 45 mph
